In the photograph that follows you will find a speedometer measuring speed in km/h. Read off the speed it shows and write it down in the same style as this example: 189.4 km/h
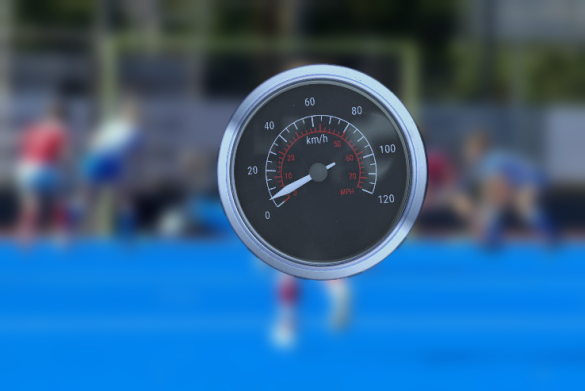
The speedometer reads 5 km/h
